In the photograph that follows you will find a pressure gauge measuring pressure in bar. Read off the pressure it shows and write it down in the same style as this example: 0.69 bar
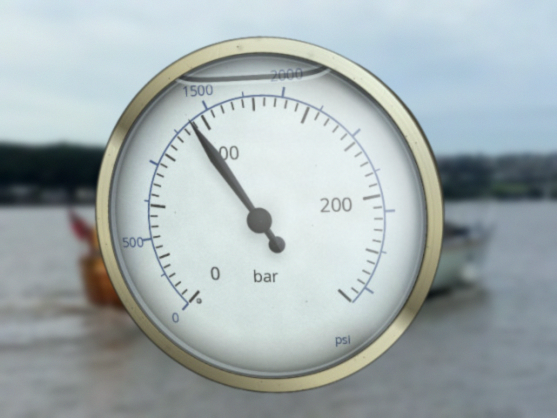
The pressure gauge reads 95 bar
